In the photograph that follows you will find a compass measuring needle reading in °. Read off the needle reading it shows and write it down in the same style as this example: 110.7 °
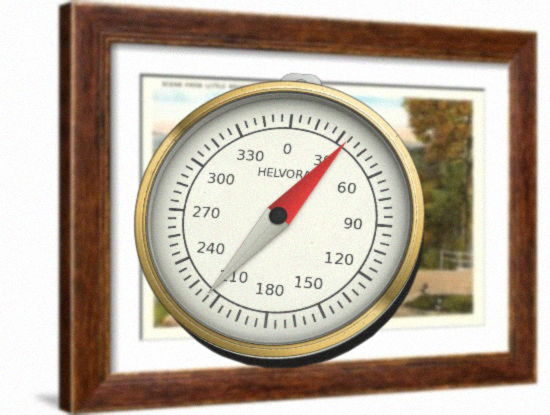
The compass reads 35 °
